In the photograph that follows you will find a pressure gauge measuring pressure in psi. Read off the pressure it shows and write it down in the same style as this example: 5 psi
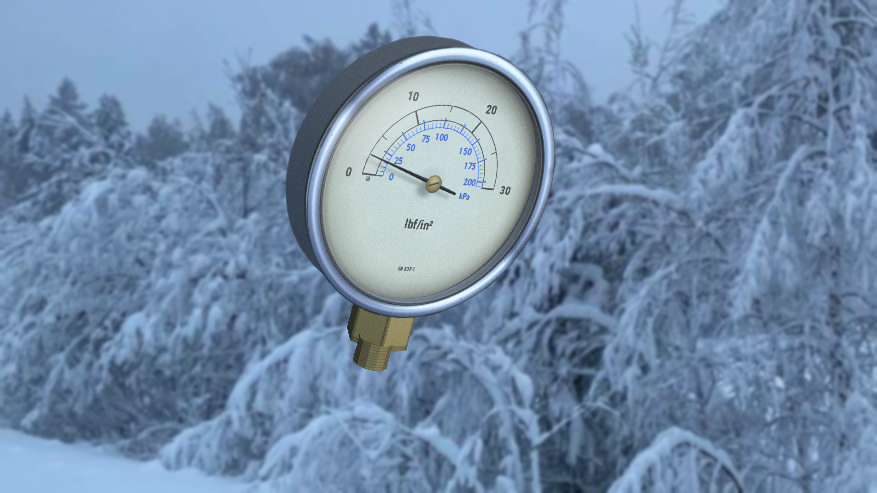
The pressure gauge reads 2.5 psi
